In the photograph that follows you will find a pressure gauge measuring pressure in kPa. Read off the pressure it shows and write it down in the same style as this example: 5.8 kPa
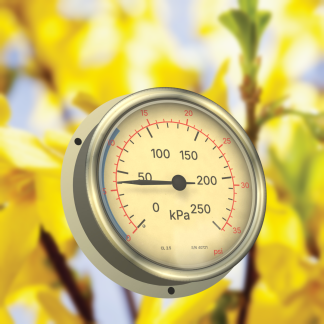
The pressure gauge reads 40 kPa
